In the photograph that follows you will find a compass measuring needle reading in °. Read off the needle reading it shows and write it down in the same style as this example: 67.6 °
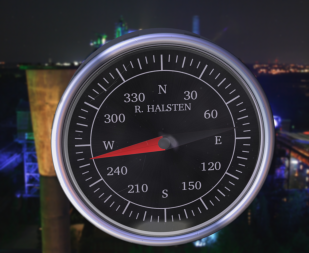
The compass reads 260 °
